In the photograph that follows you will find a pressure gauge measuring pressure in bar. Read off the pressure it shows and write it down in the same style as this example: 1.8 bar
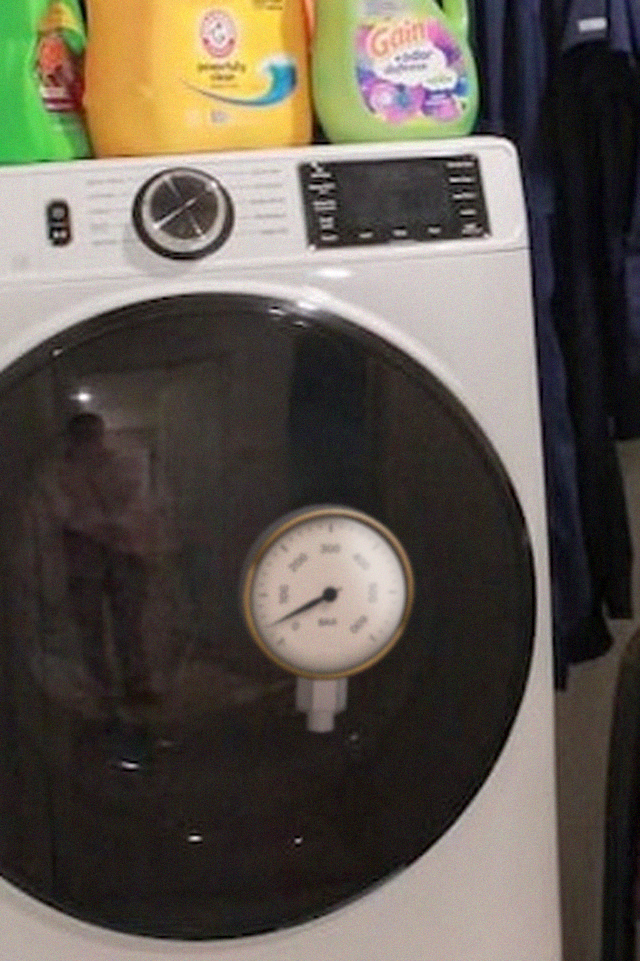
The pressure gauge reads 40 bar
